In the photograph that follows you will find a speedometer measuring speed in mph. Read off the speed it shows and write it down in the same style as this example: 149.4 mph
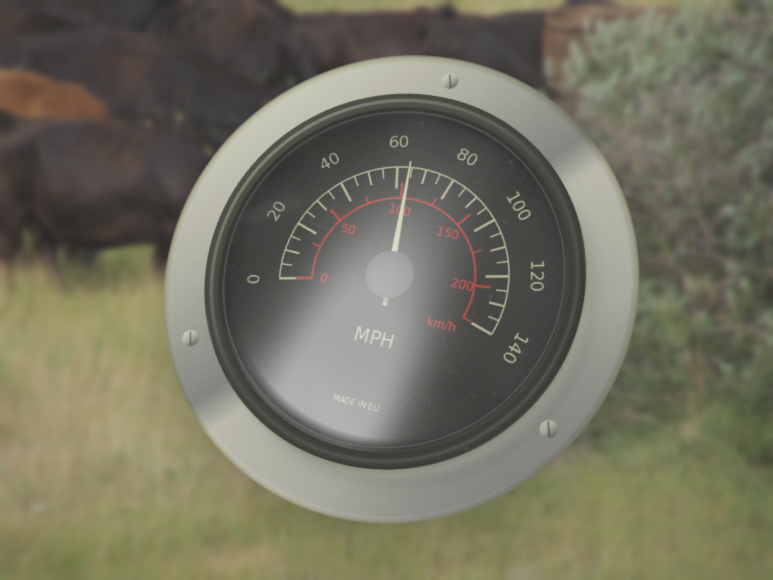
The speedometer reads 65 mph
